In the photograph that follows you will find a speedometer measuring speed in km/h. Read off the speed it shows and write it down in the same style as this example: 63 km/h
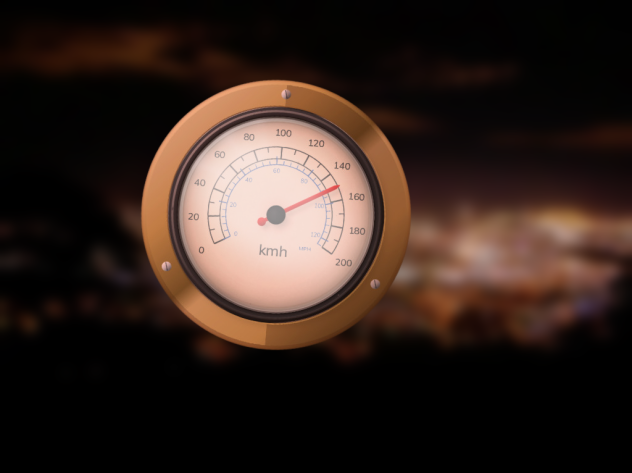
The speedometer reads 150 km/h
